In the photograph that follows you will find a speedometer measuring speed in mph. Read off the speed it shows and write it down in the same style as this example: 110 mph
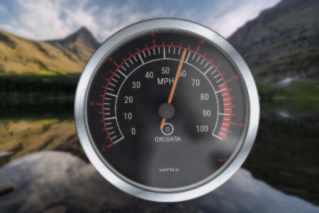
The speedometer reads 58 mph
